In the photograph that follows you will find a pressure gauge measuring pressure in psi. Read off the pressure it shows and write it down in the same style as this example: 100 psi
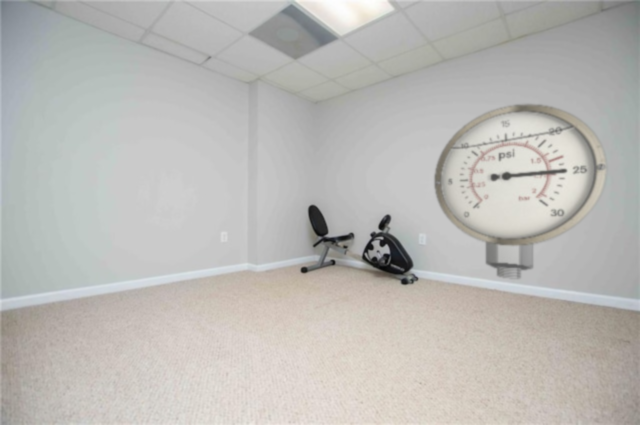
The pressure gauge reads 25 psi
